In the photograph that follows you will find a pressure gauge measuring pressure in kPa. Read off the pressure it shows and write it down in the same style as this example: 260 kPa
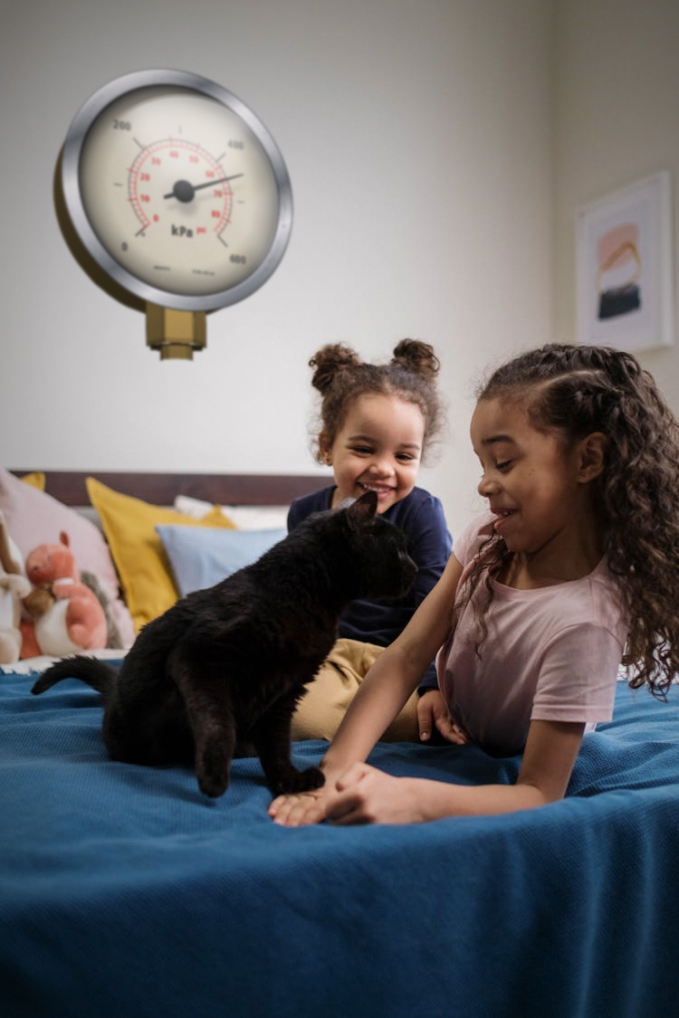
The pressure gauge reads 450 kPa
